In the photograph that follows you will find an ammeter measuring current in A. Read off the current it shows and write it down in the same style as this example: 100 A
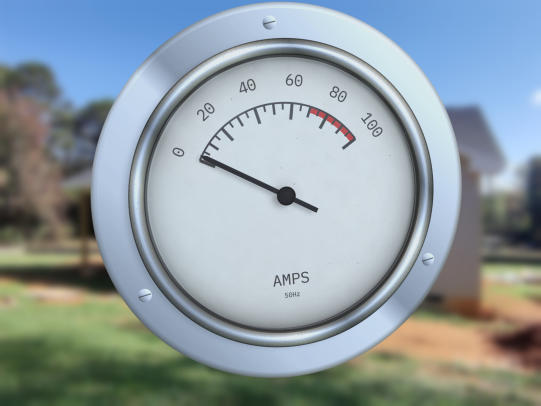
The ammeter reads 2.5 A
